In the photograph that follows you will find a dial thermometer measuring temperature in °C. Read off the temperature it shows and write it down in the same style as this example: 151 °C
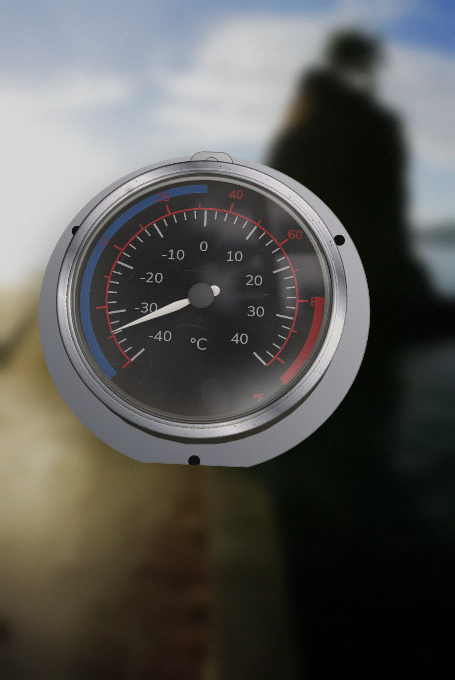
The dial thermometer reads -34 °C
